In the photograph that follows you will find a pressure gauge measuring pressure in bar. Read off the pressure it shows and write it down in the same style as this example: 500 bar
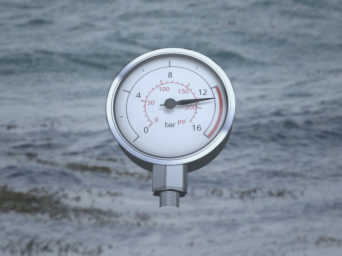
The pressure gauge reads 13 bar
